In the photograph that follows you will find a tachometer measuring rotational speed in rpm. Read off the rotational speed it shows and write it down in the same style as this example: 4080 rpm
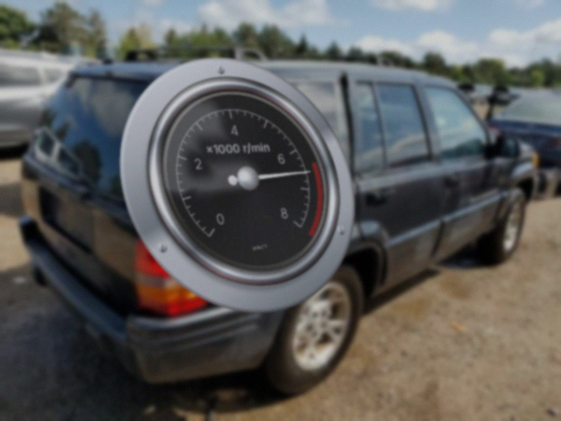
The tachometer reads 6600 rpm
